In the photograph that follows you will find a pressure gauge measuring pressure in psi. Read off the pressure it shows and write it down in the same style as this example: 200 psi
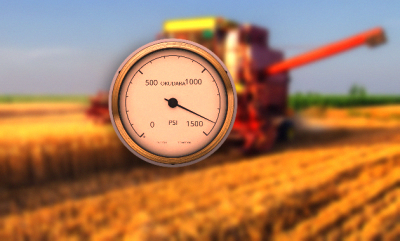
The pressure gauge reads 1400 psi
